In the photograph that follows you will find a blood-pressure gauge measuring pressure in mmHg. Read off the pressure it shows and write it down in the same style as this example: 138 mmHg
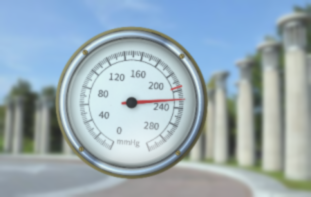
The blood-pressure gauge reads 230 mmHg
